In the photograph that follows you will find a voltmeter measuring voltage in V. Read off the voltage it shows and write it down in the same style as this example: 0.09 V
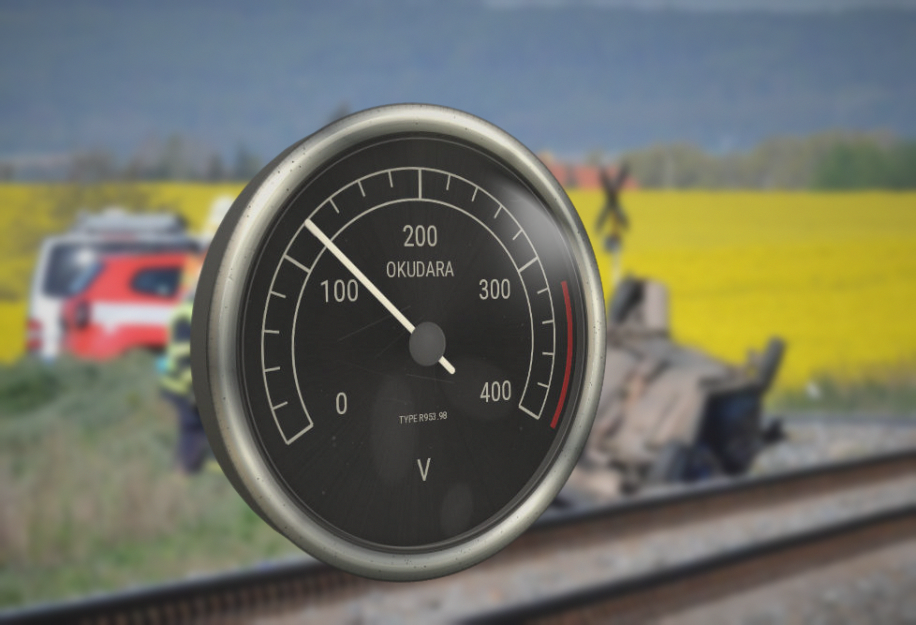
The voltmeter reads 120 V
